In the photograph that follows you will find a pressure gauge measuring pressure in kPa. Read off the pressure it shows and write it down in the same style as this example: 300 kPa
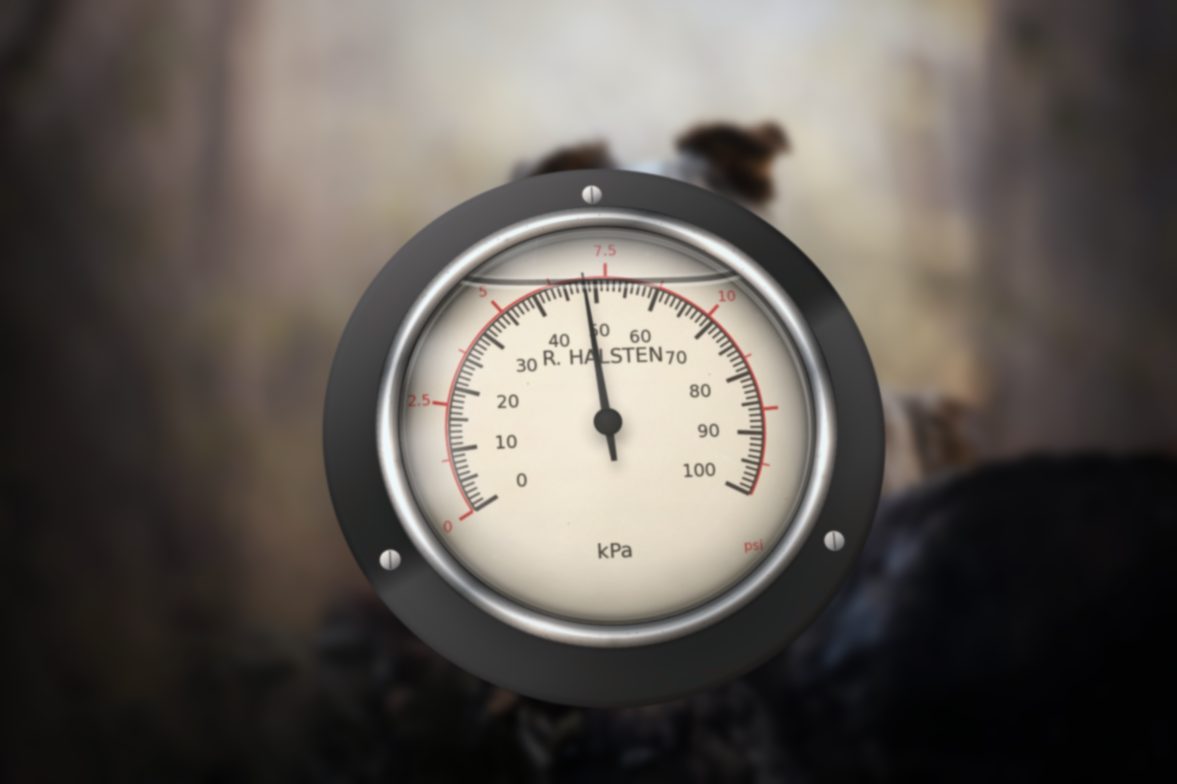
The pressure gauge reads 48 kPa
